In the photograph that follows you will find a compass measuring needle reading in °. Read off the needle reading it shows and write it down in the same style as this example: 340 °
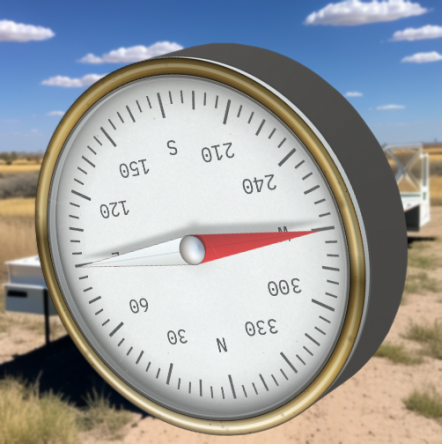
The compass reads 270 °
